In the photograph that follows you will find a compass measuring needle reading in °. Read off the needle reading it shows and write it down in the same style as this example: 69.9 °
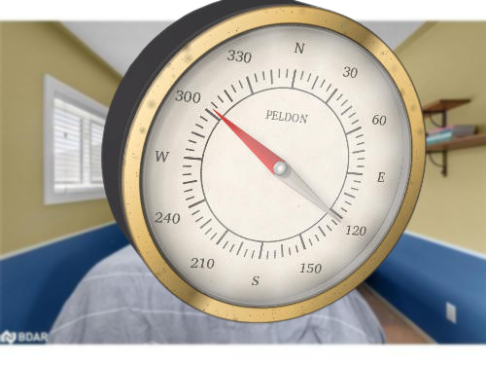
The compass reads 302.5 °
